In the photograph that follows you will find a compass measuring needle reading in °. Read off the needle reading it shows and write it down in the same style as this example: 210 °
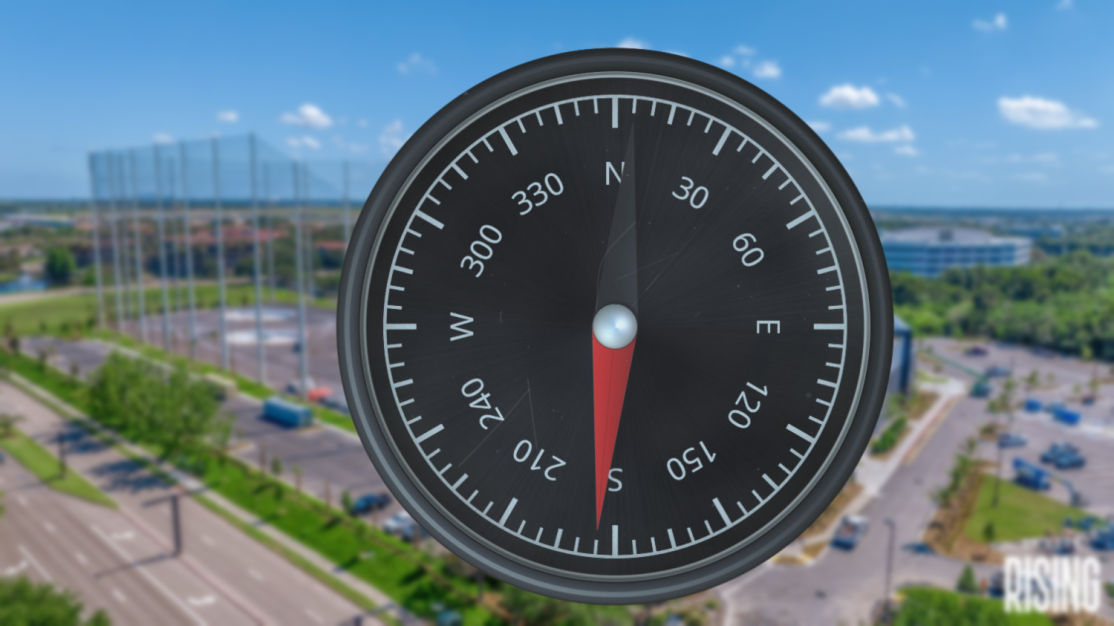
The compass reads 185 °
